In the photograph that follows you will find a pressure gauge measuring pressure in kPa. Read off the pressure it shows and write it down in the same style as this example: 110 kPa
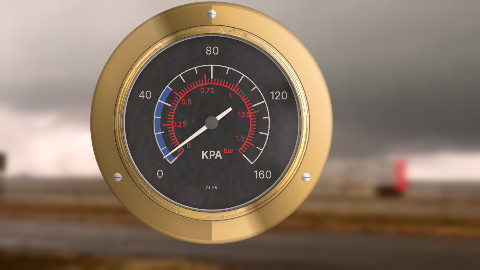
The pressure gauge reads 5 kPa
